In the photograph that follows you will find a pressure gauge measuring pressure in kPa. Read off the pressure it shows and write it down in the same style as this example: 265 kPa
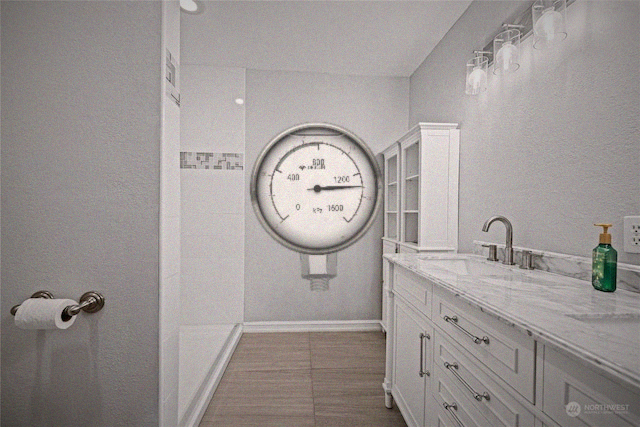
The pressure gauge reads 1300 kPa
